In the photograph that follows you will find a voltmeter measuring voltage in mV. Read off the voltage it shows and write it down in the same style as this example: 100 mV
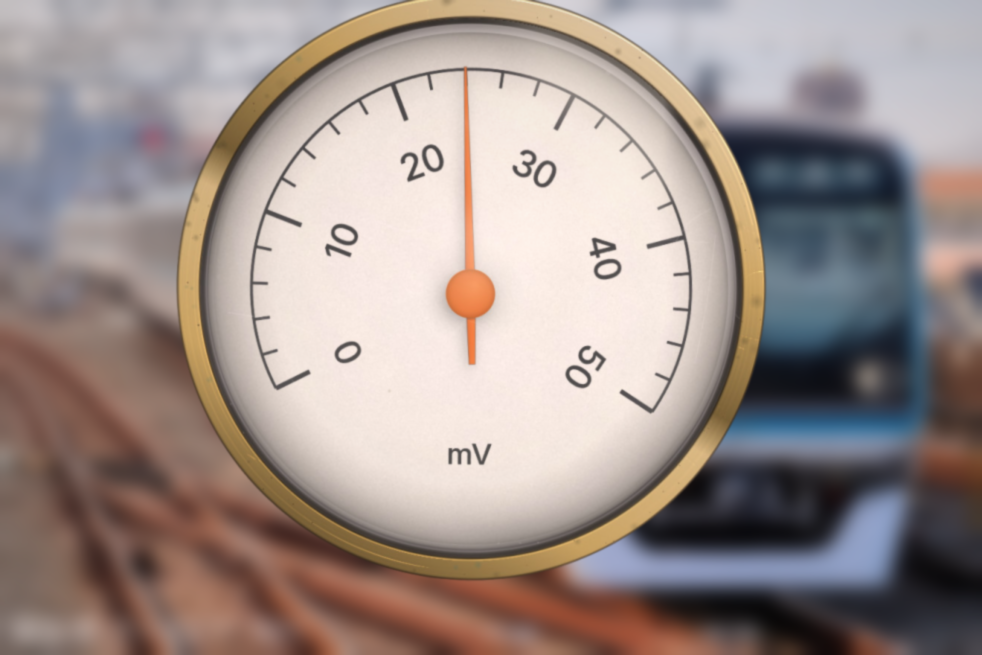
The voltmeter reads 24 mV
